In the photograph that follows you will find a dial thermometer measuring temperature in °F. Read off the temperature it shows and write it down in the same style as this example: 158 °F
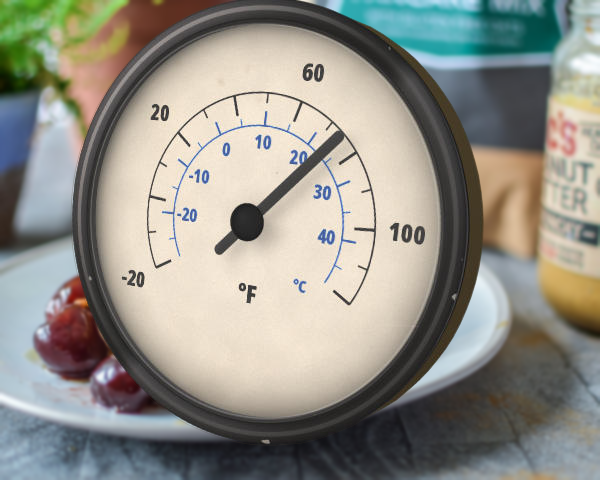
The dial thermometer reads 75 °F
